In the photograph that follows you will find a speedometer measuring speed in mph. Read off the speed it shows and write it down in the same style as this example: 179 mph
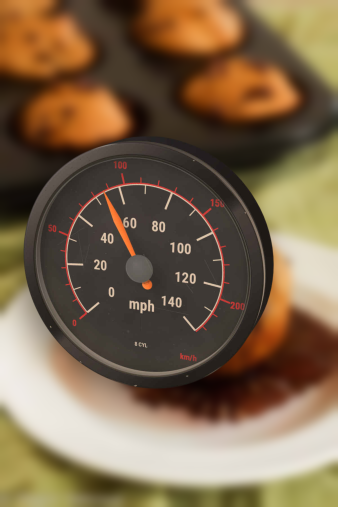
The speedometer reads 55 mph
